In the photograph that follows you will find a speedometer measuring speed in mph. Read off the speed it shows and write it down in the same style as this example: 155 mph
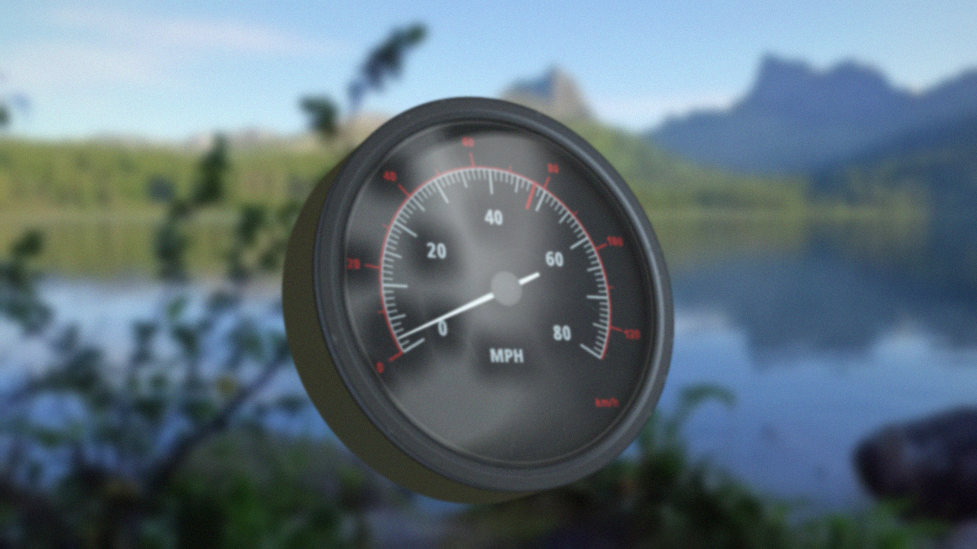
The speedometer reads 2 mph
